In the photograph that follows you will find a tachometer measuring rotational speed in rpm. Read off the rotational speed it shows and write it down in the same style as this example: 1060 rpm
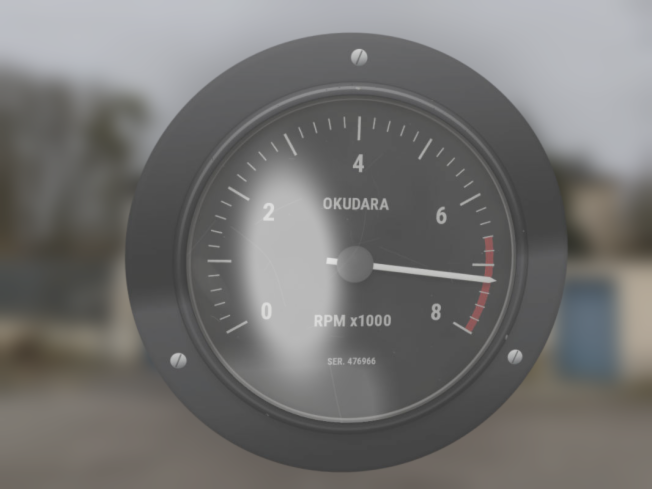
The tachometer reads 7200 rpm
